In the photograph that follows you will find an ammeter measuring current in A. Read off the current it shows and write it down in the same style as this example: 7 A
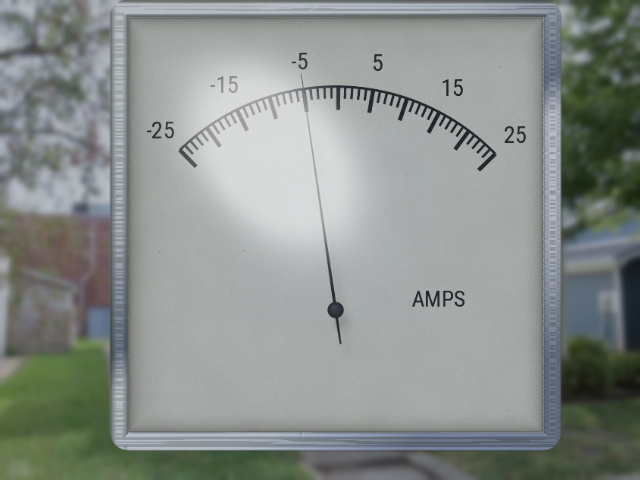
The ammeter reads -5 A
